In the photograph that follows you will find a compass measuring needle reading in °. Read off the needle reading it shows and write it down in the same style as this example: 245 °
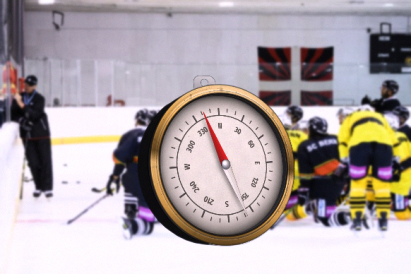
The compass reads 340 °
